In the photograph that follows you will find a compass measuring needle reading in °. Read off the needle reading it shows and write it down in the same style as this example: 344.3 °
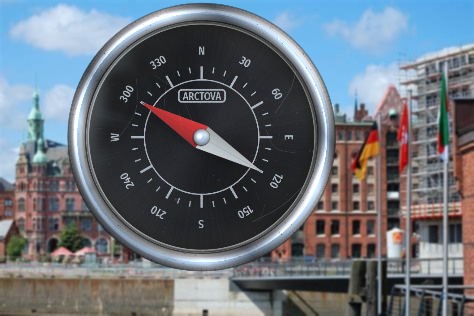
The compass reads 300 °
